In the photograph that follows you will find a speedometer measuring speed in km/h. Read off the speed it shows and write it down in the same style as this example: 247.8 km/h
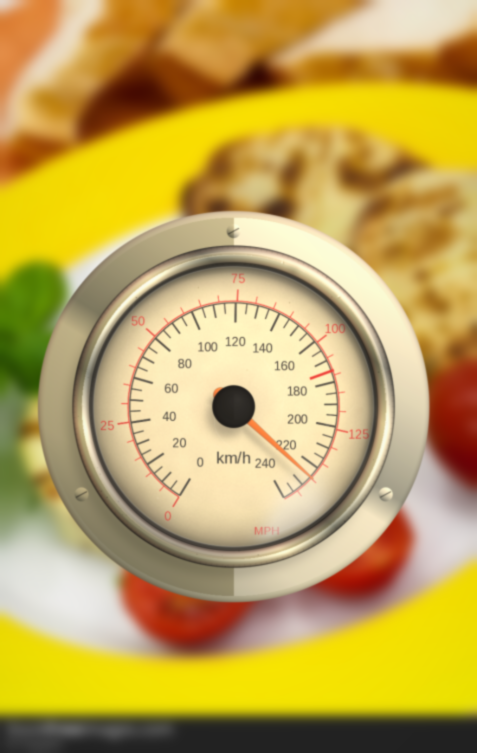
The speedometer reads 225 km/h
